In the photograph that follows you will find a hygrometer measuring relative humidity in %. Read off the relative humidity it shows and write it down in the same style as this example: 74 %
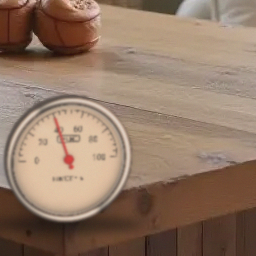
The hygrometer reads 40 %
